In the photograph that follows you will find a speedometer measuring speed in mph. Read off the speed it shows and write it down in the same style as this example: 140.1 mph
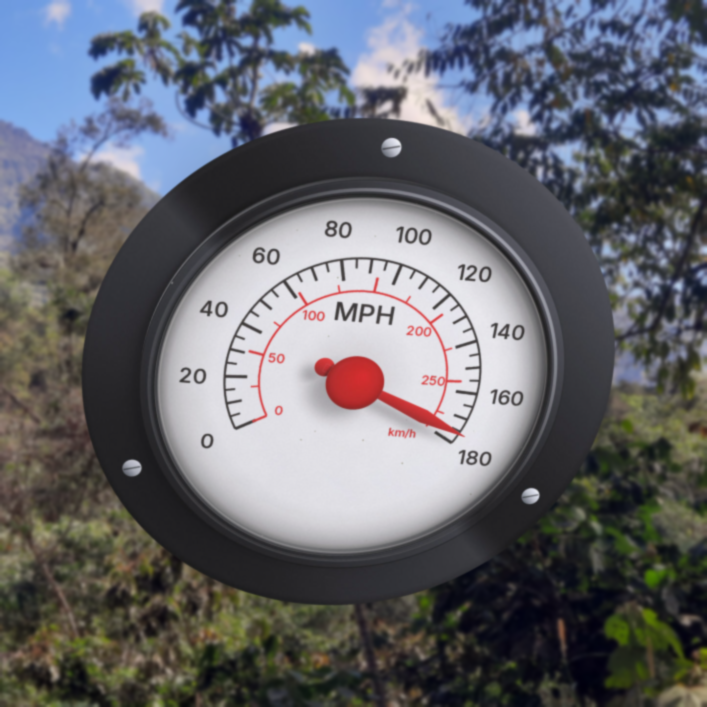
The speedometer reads 175 mph
